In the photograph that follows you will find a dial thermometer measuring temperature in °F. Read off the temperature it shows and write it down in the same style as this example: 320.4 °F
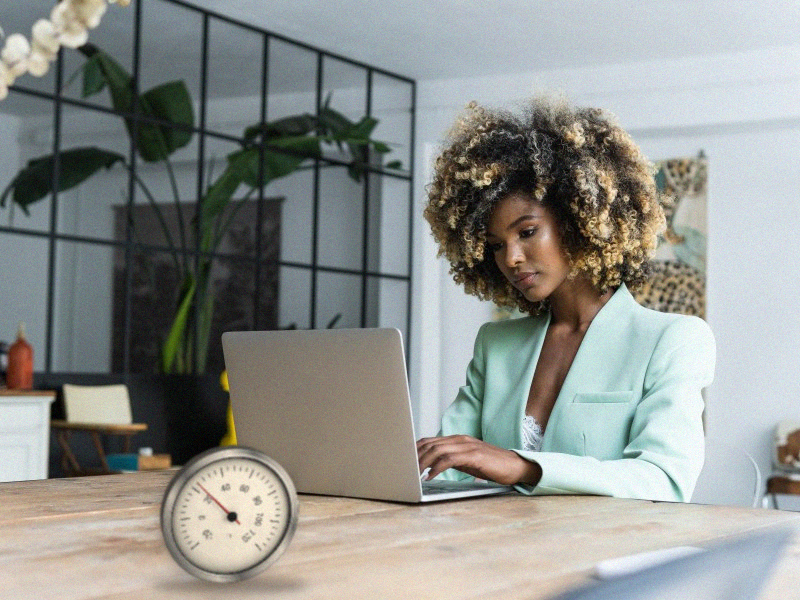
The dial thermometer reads 24 °F
